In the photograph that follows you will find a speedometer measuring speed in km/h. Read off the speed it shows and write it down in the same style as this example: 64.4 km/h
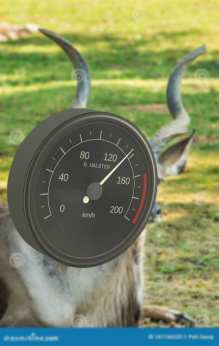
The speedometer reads 135 km/h
